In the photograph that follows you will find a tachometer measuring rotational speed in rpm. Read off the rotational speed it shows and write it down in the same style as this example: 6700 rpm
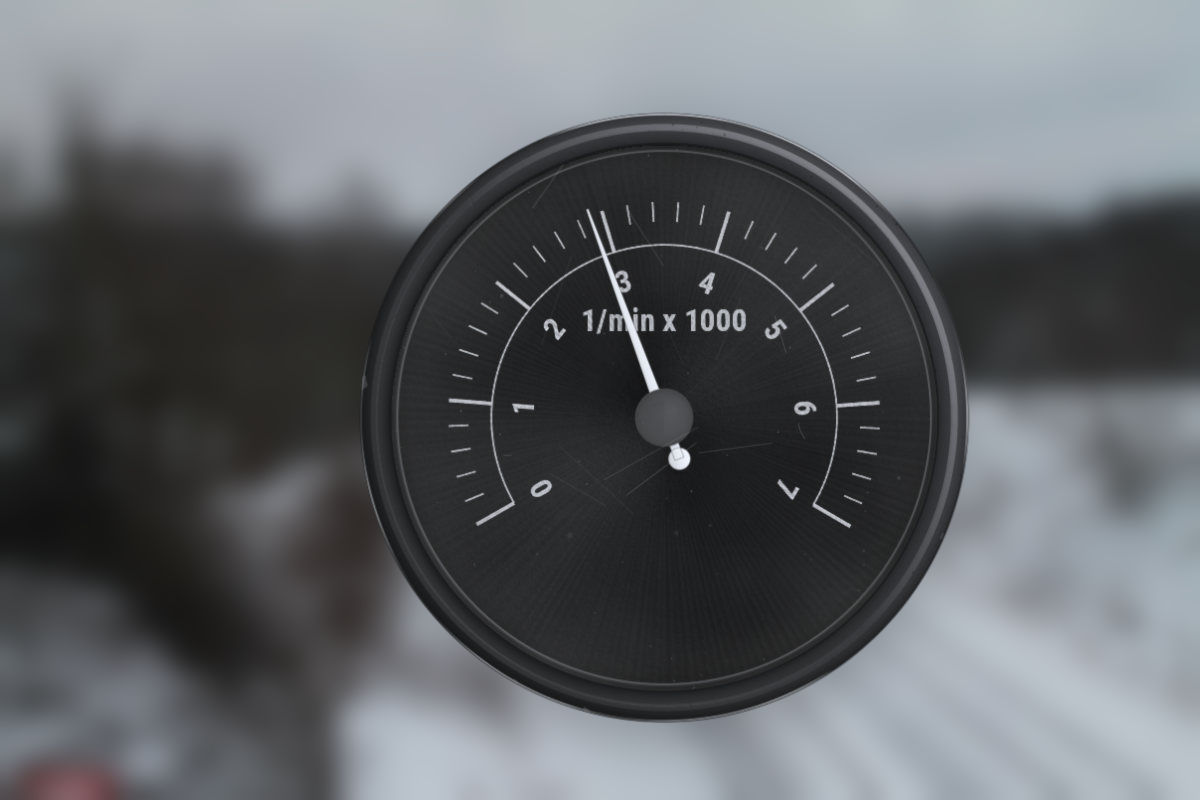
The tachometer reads 2900 rpm
